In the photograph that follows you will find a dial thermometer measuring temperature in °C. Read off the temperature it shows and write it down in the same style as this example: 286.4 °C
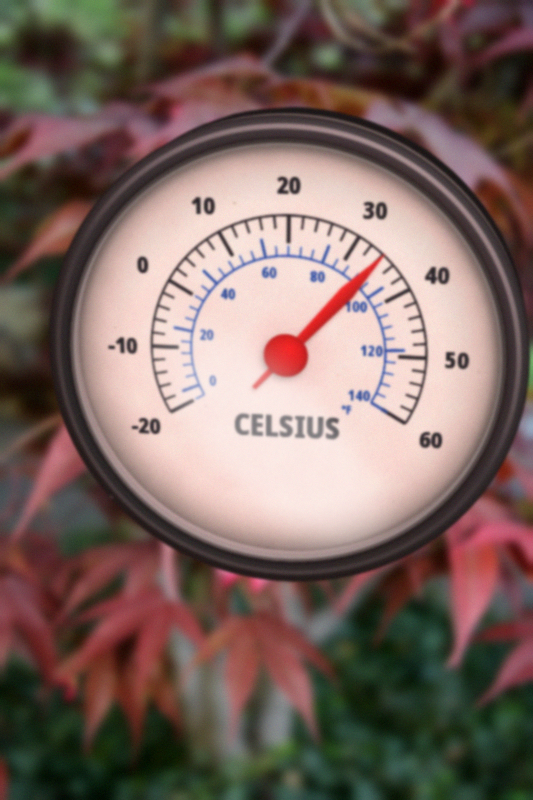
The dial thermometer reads 34 °C
